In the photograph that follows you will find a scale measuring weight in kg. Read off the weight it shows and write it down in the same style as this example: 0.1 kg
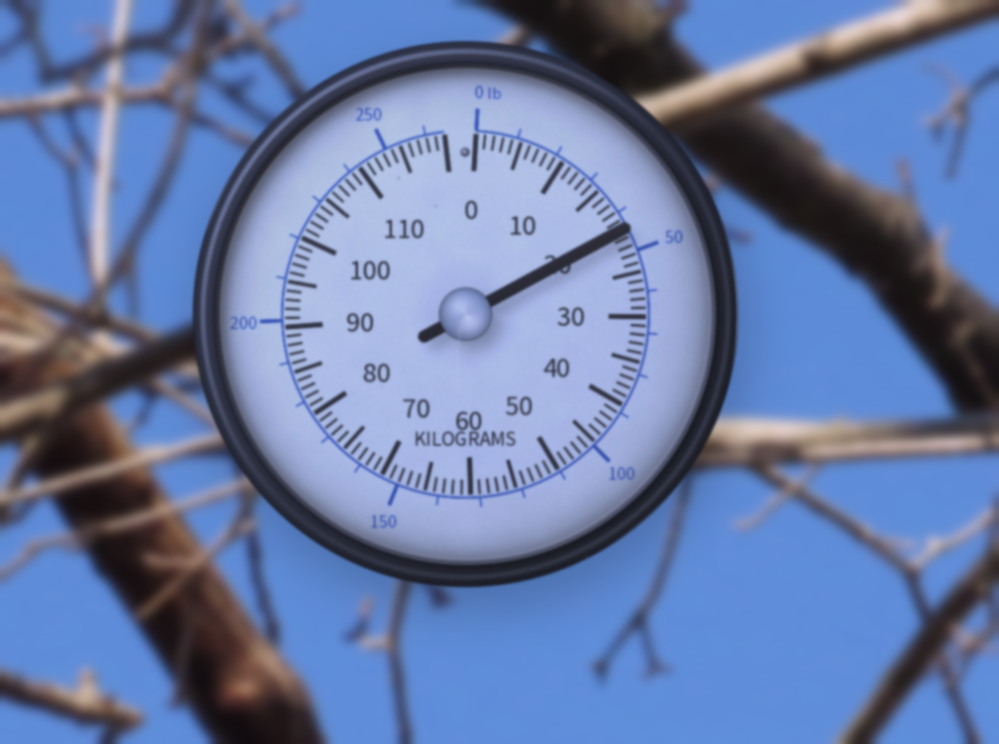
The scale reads 20 kg
